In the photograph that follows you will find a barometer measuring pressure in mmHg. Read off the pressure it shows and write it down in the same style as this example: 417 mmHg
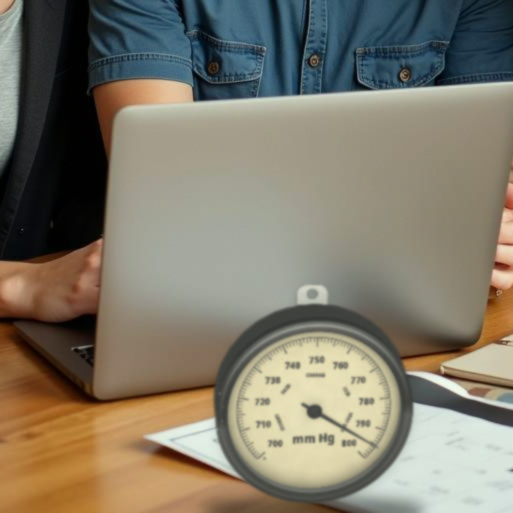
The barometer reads 795 mmHg
